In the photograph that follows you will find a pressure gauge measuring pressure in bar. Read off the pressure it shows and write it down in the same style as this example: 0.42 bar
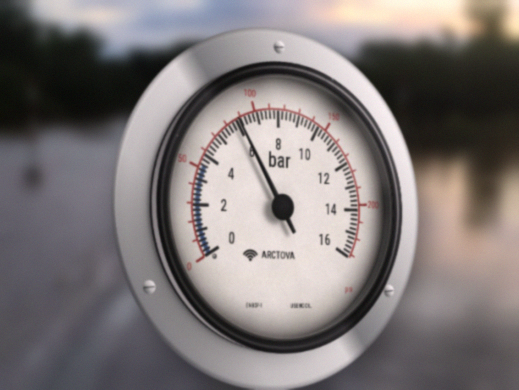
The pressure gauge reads 6 bar
